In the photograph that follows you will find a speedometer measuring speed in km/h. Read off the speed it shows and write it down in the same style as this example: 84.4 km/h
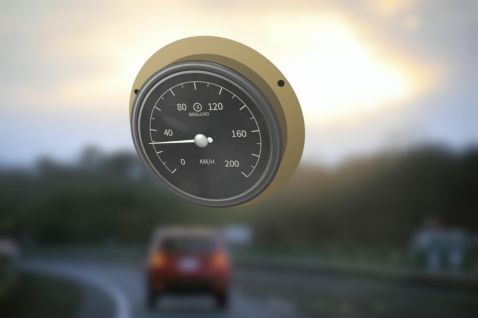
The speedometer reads 30 km/h
